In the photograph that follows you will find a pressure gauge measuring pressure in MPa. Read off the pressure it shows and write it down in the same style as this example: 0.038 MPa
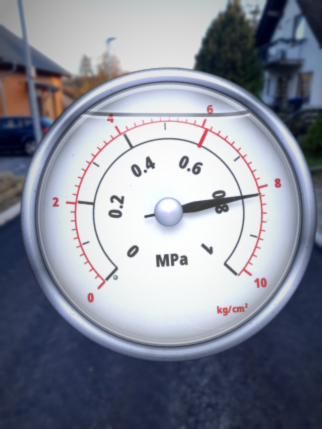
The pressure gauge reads 0.8 MPa
